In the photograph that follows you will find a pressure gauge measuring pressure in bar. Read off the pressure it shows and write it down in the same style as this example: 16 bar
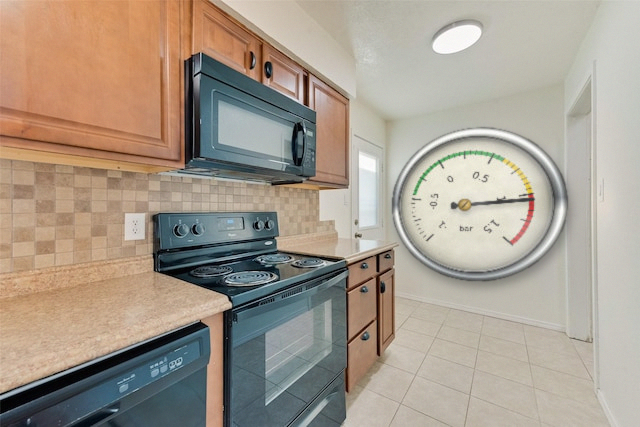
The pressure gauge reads 1.05 bar
